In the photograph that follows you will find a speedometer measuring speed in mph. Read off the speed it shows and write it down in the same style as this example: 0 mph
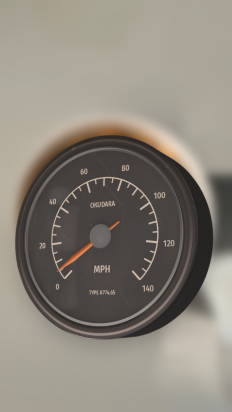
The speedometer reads 5 mph
